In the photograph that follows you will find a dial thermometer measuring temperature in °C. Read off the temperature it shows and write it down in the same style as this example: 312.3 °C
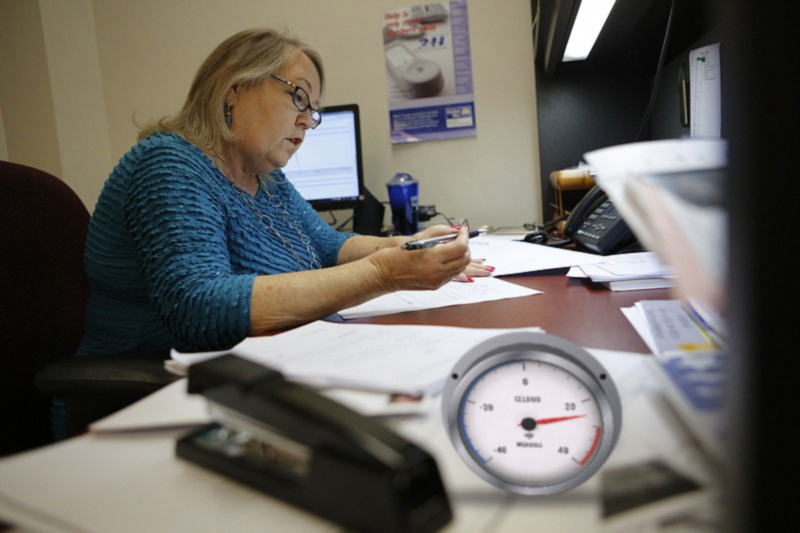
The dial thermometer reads 24 °C
